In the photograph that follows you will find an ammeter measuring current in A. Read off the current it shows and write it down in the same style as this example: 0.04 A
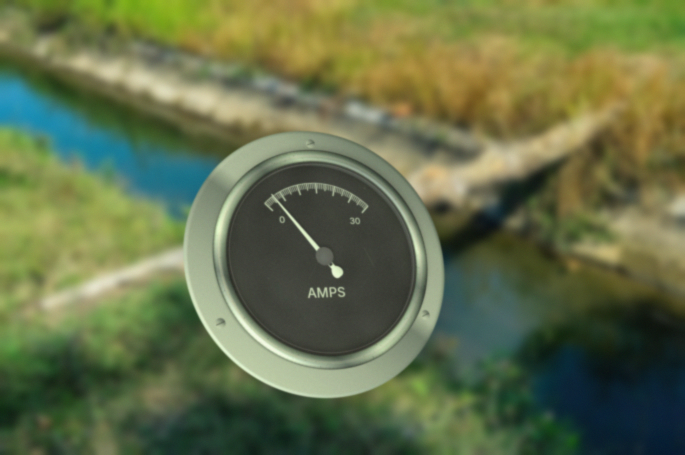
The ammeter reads 2.5 A
